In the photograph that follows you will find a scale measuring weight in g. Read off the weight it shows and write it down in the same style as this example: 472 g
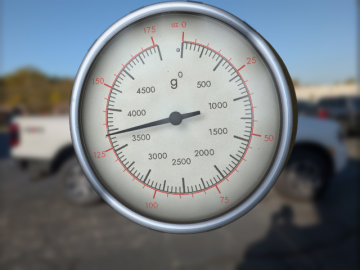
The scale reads 3700 g
